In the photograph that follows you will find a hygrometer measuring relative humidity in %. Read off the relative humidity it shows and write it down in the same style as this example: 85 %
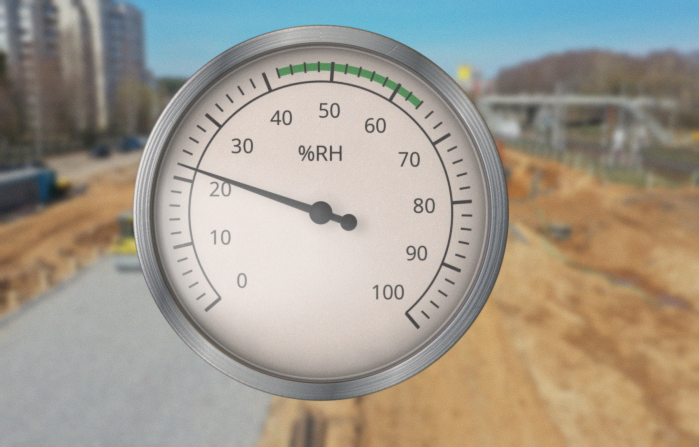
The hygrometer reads 22 %
